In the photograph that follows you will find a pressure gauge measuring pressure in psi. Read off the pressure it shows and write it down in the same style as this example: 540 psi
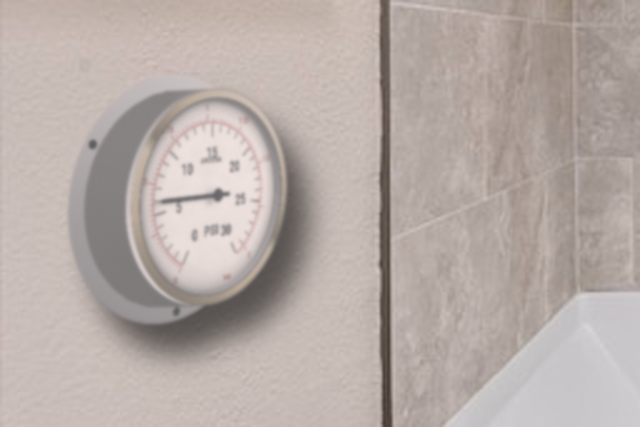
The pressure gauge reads 6 psi
